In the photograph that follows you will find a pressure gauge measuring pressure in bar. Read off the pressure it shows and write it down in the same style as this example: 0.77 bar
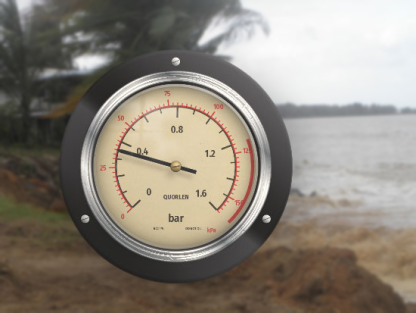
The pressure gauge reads 0.35 bar
